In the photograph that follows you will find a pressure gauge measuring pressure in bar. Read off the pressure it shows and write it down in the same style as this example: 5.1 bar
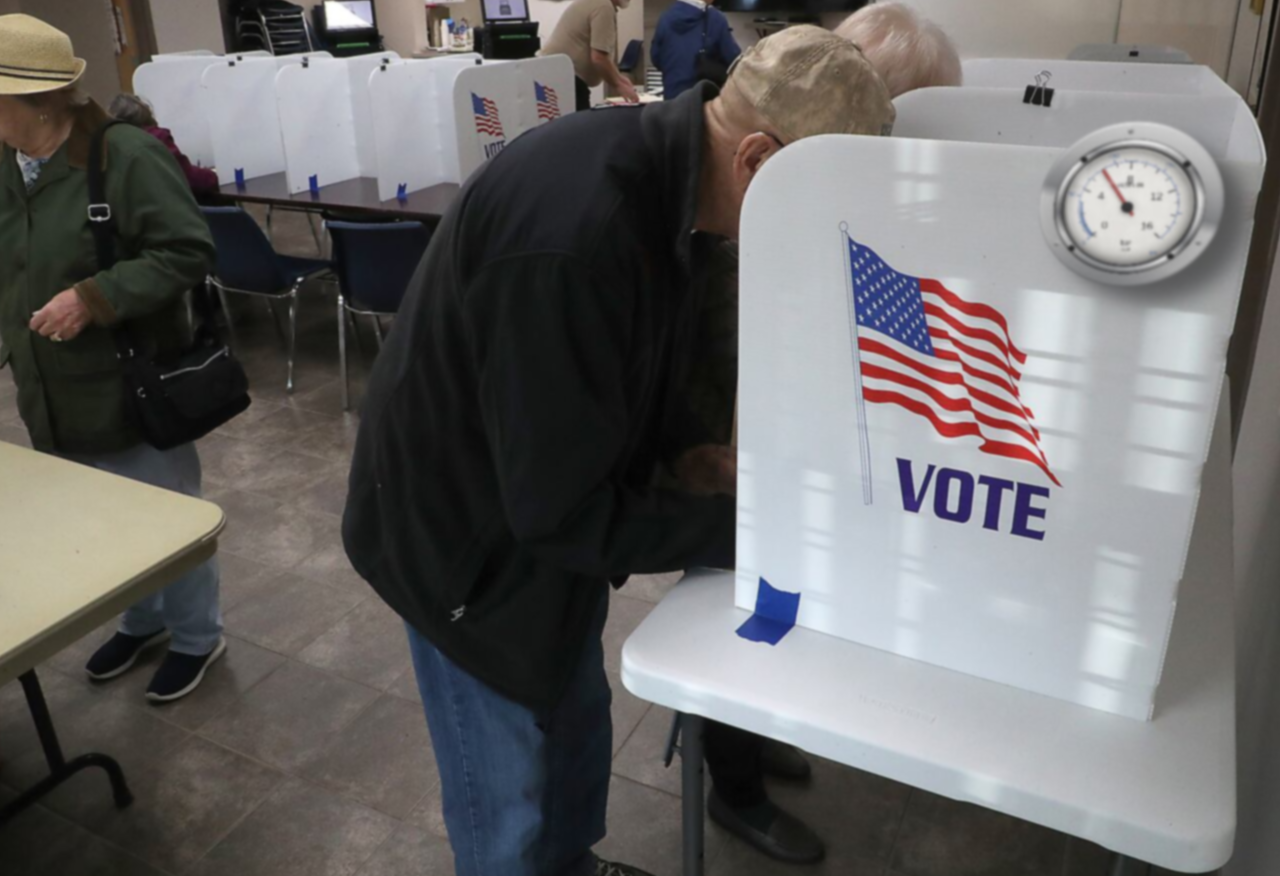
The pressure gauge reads 6 bar
